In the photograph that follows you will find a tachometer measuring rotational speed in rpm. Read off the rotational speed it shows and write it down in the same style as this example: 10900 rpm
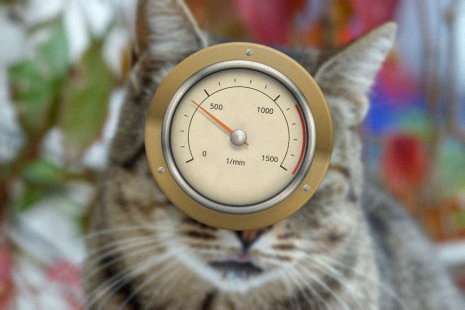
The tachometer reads 400 rpm
